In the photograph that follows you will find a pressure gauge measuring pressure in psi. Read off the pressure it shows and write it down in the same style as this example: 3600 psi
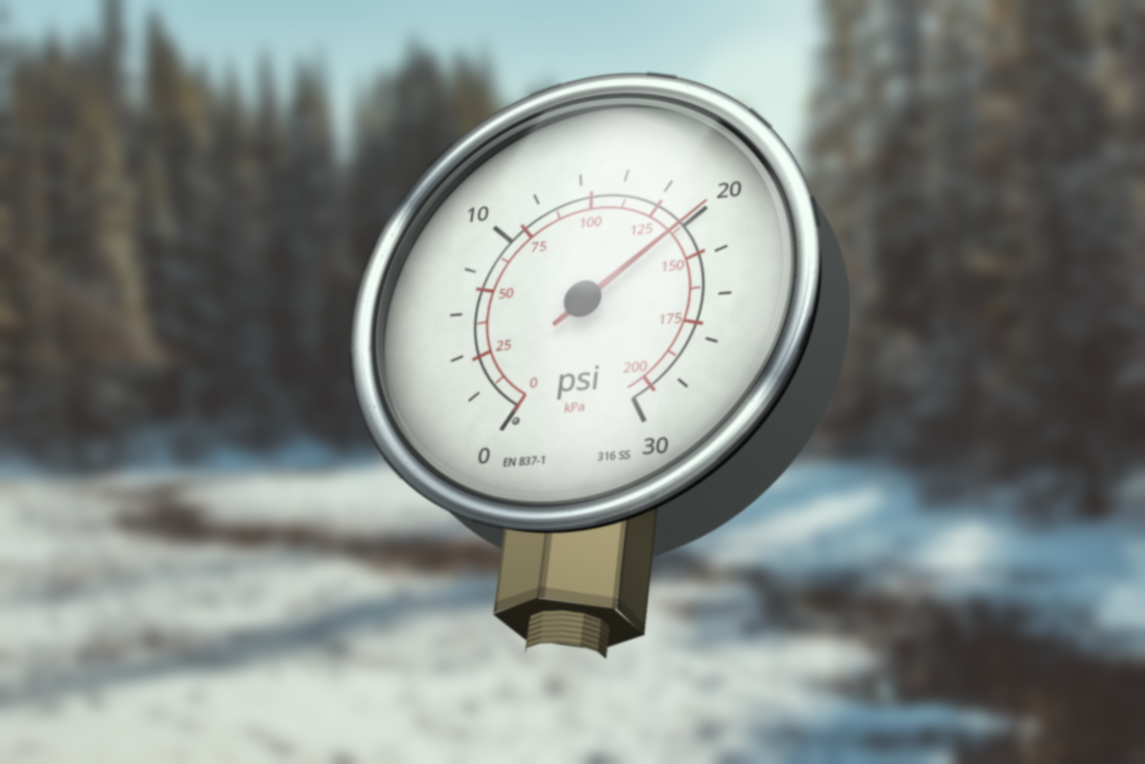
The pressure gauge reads 20 psi
